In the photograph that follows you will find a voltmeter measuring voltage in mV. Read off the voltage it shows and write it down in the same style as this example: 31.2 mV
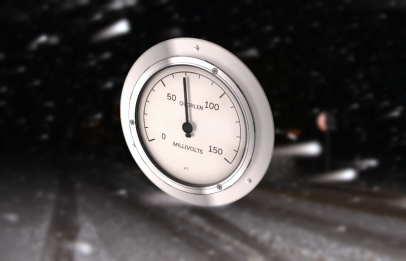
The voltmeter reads 70 mV
